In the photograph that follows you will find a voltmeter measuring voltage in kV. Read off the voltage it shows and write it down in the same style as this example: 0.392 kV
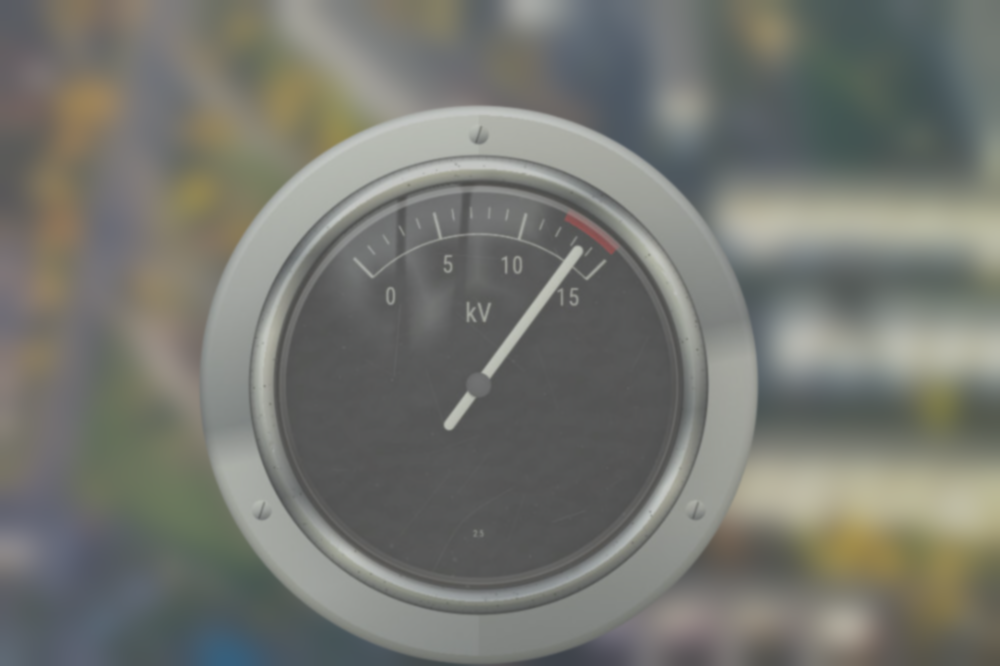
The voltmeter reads 13.5 kV
